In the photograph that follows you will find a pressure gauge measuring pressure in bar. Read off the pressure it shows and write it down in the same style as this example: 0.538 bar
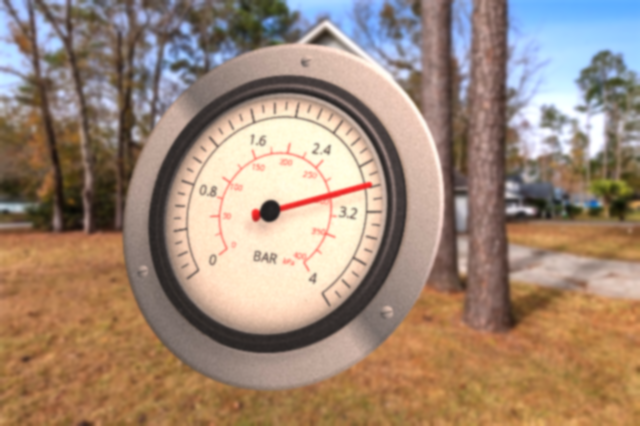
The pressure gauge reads 3 bar
